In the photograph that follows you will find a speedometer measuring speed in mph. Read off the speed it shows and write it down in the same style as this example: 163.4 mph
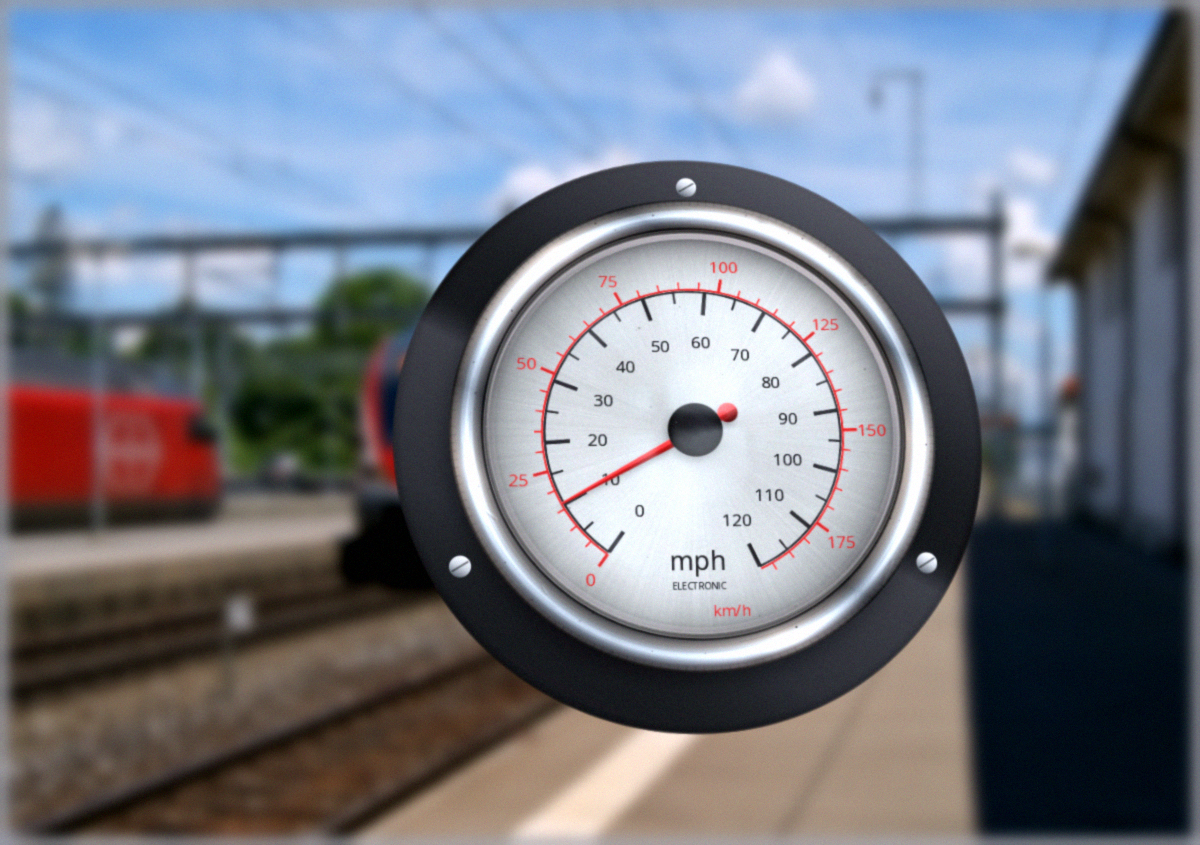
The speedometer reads 10 mph
